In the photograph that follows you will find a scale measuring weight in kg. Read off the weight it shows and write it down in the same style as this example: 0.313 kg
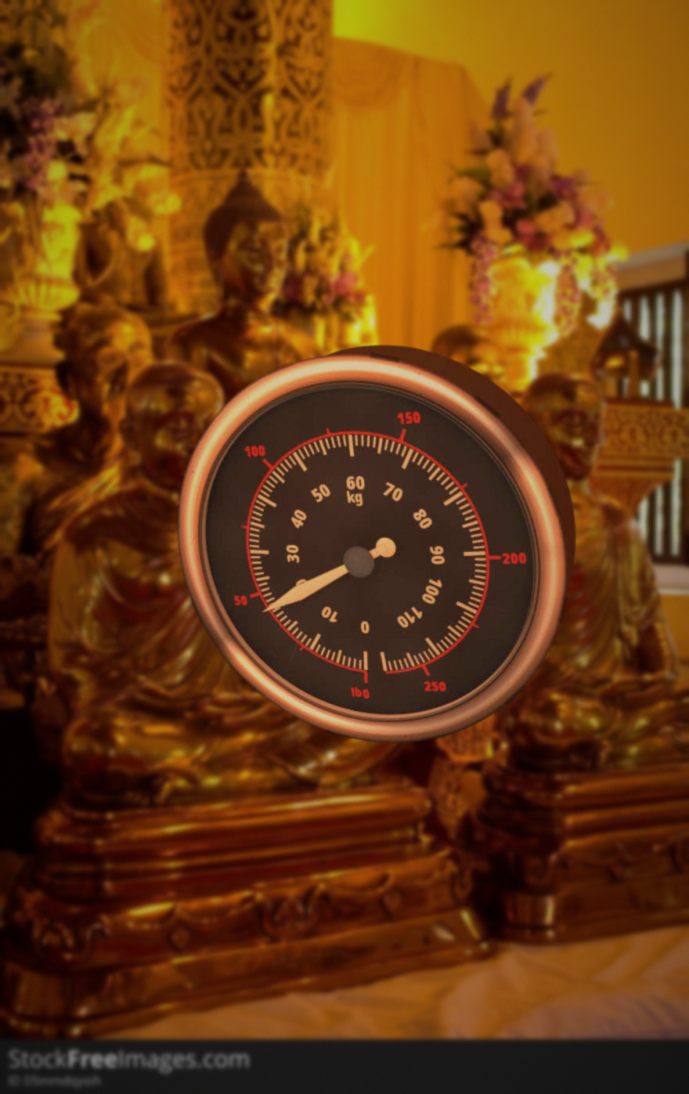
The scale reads 20 kg
